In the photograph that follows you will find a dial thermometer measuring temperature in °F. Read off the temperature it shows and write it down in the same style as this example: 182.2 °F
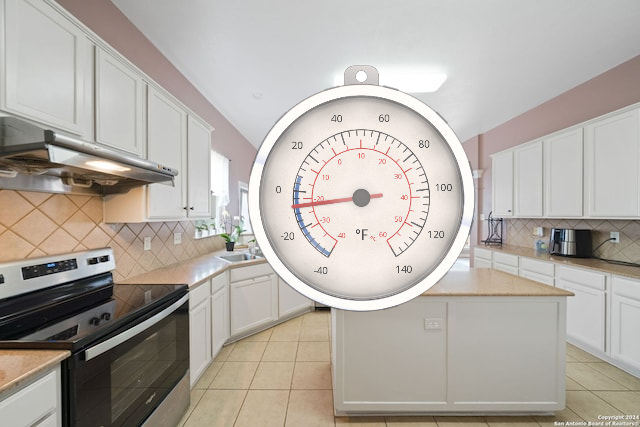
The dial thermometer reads -8 °F
